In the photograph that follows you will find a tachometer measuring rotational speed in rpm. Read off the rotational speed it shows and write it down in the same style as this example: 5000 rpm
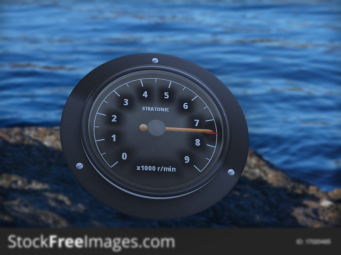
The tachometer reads 7500 rpm
